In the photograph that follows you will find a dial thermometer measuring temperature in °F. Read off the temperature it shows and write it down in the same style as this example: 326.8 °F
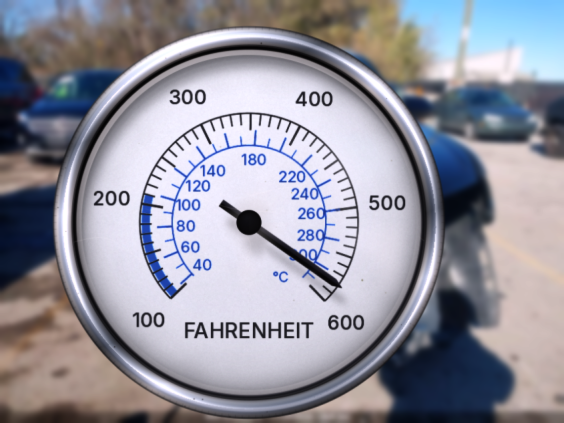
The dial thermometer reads 580 °F
